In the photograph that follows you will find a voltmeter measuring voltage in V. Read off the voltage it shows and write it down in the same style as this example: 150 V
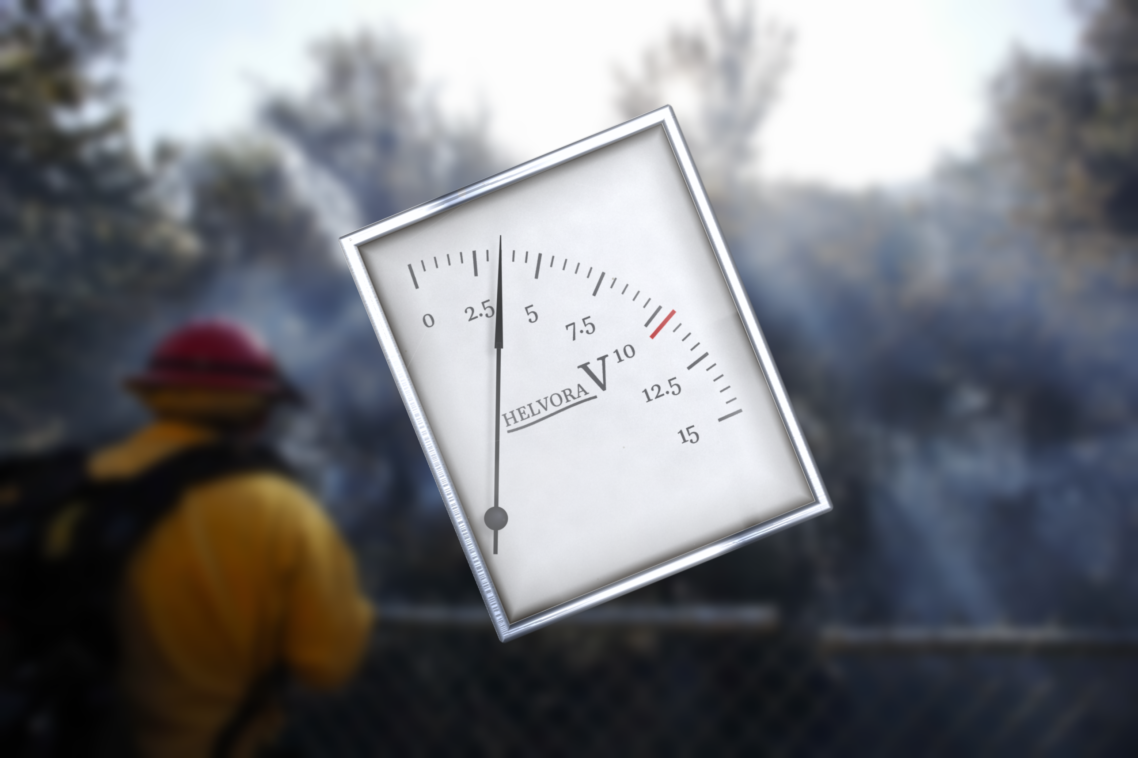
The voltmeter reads 3.5 V
